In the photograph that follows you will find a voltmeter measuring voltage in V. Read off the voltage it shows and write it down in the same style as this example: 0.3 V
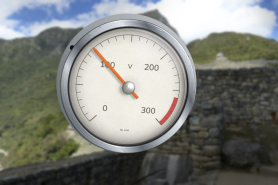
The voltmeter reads 100 V
